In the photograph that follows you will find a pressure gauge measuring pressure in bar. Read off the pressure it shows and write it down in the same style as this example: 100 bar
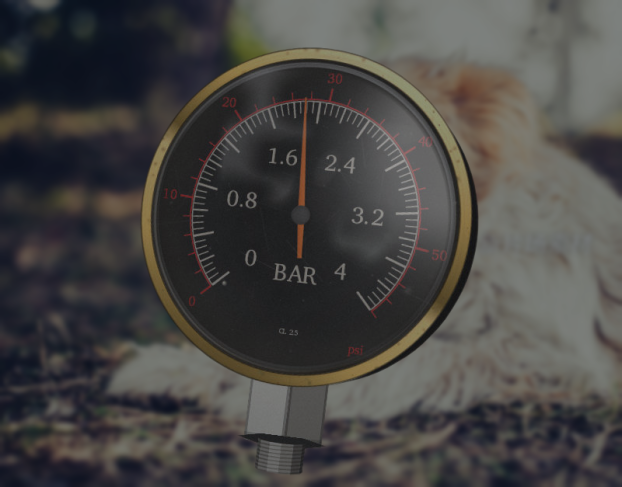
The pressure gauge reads 1.9 bar
